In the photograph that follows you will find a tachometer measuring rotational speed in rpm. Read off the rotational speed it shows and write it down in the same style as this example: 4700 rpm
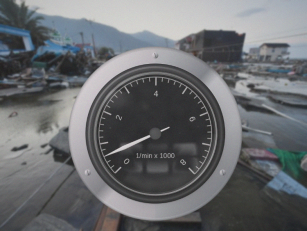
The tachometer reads 600 rpm
